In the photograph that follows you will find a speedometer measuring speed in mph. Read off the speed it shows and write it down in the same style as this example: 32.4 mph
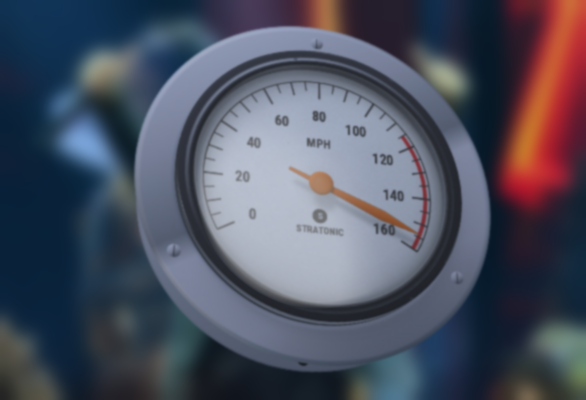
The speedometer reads 155 mph
